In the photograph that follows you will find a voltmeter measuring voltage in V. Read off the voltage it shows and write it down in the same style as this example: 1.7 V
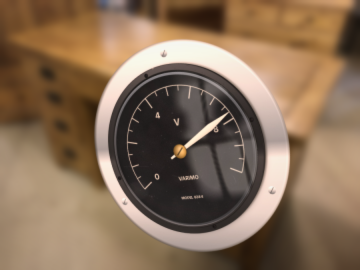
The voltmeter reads 7.75 V
